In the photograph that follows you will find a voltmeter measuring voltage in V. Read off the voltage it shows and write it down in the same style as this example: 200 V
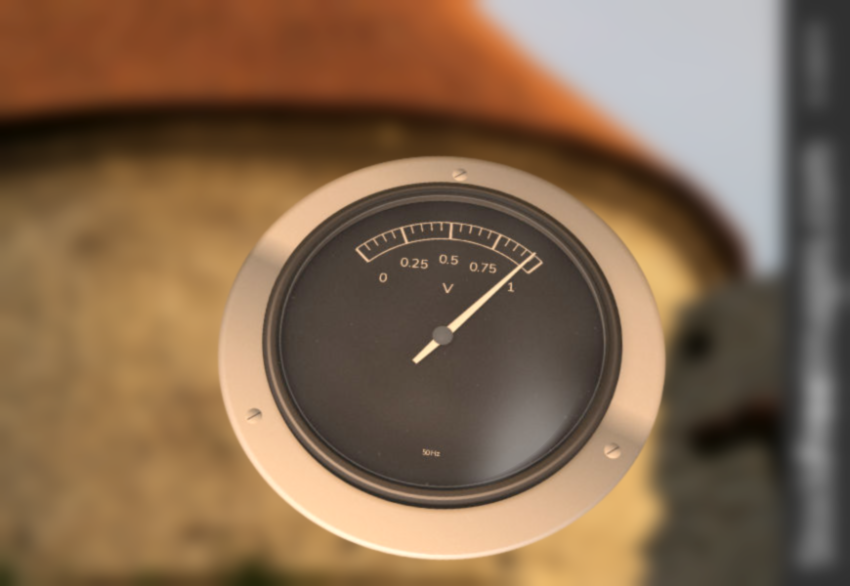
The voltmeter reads 0.95 V
